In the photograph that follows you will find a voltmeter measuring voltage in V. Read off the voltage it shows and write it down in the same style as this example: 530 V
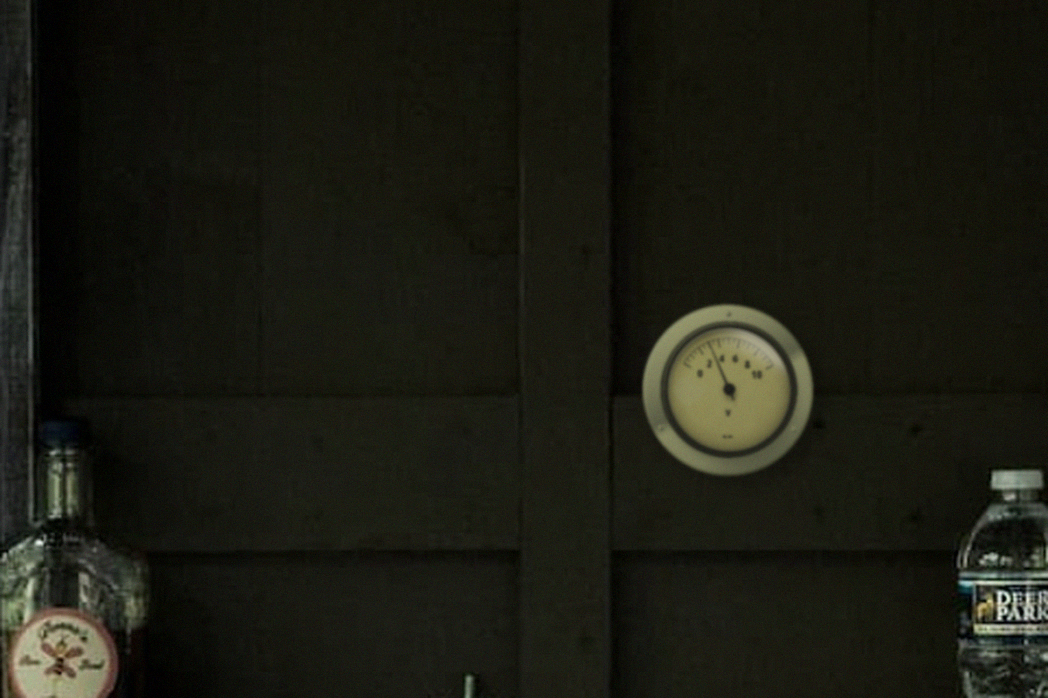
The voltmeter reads 3 V
